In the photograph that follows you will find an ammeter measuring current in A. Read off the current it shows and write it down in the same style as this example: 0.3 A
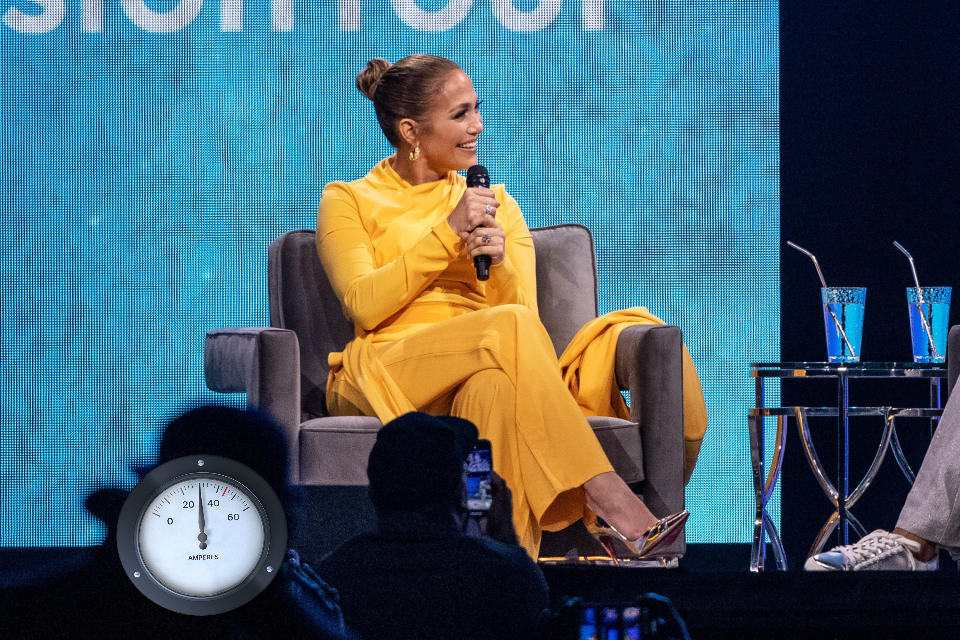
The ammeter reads 30 A
